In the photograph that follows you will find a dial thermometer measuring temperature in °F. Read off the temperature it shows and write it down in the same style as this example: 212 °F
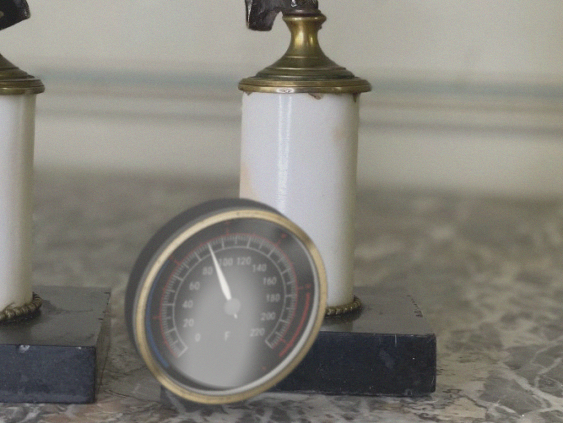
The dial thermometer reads 90 °F
